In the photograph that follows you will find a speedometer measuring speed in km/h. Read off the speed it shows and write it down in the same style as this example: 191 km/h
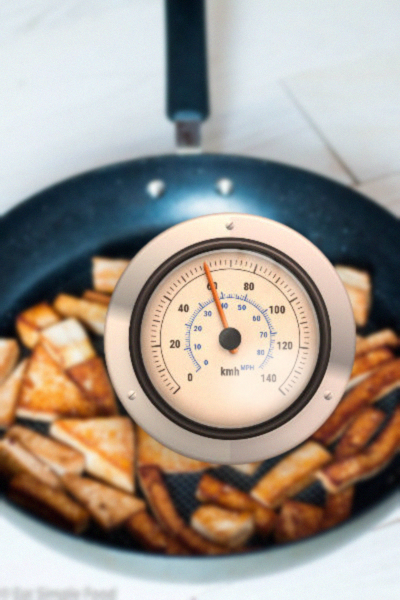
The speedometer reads 60 km/h
